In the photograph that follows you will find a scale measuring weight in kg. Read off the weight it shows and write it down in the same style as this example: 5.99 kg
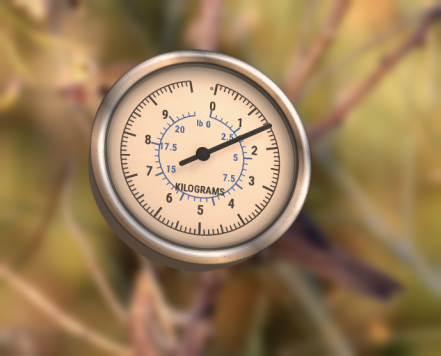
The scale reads 1.5 kg
